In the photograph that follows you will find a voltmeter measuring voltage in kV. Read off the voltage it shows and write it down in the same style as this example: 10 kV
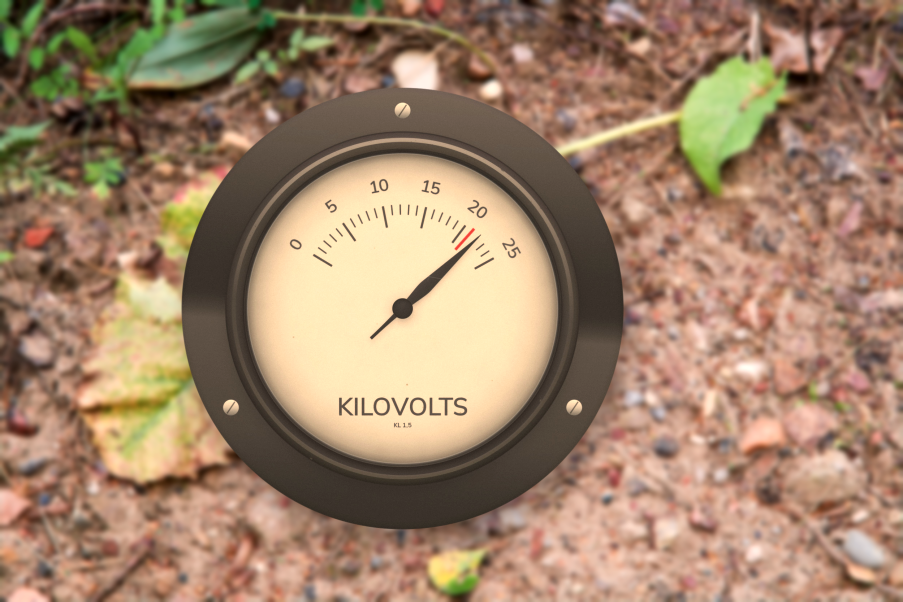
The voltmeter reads 22 kV
